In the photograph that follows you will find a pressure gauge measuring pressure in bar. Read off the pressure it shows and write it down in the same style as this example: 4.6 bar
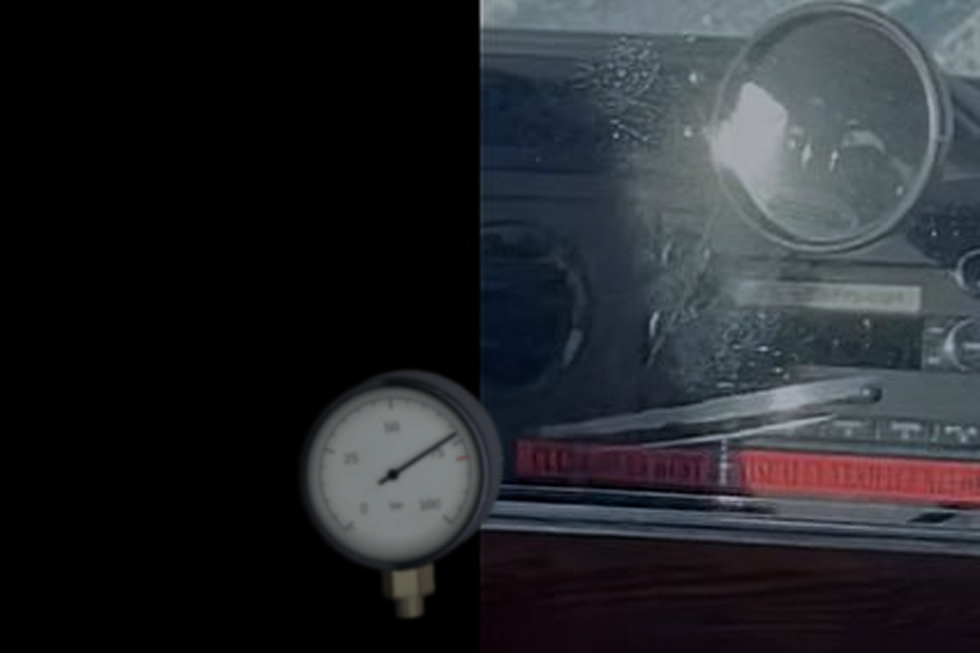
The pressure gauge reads 72.5 bar
